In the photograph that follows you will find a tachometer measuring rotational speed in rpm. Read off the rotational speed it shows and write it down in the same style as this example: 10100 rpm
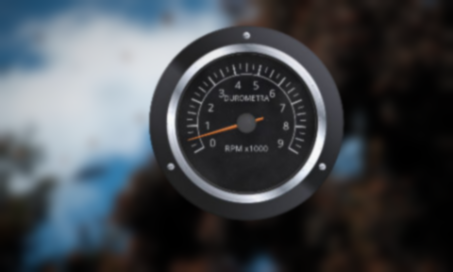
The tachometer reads 500 rpm
